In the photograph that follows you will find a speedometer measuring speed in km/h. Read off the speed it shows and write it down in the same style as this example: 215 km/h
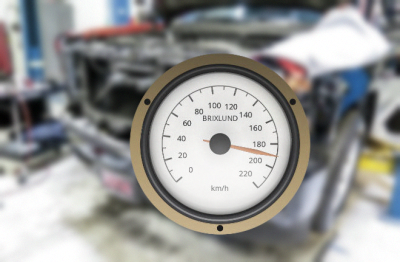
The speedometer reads 190 km/h
